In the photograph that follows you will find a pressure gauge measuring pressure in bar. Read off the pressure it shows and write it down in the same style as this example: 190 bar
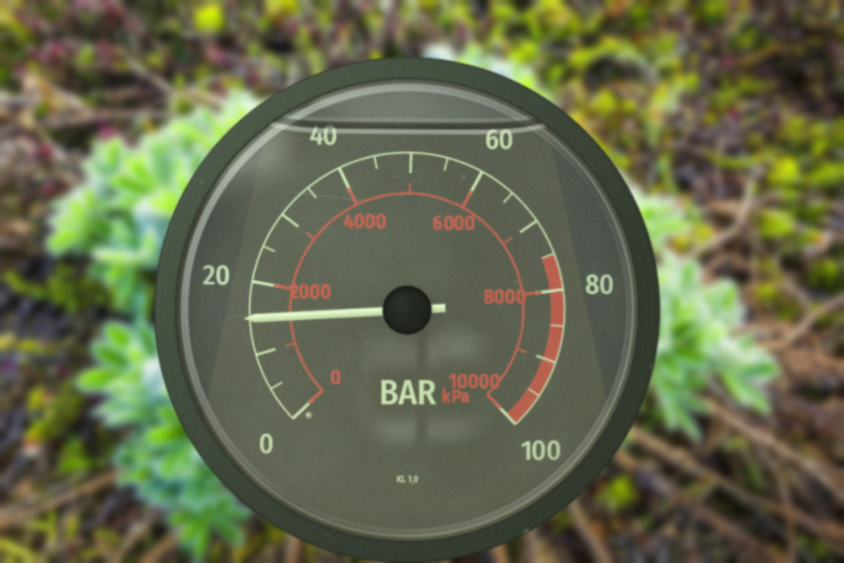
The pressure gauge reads 15 bar
